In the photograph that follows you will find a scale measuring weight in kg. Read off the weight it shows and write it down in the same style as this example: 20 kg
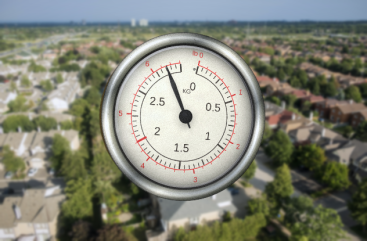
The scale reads 2.85 kg
